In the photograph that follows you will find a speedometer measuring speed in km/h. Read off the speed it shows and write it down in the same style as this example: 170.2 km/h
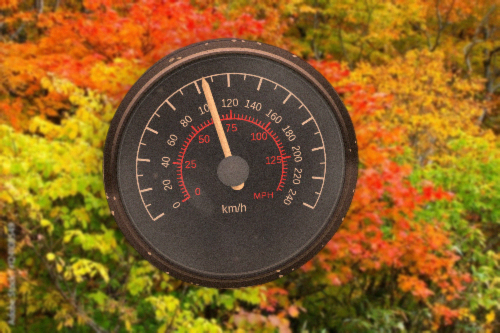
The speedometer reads 105 km/h
